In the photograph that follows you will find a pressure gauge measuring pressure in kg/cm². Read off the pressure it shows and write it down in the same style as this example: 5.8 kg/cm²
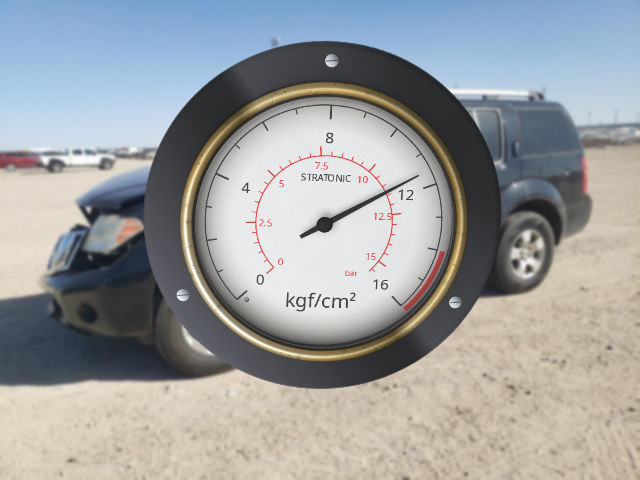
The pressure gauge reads 11.5 kg/cm²
